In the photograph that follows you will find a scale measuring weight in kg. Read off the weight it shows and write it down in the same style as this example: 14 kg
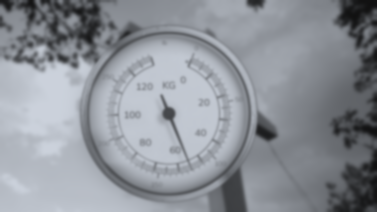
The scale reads 55 kg
